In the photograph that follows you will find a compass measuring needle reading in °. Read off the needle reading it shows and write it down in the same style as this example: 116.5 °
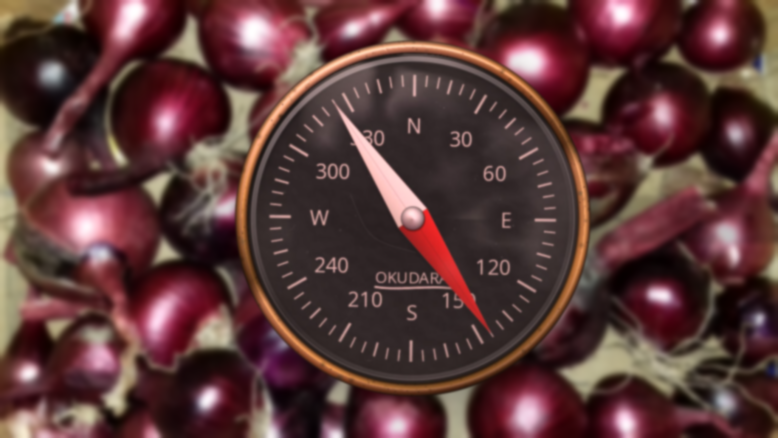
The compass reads 145 °
